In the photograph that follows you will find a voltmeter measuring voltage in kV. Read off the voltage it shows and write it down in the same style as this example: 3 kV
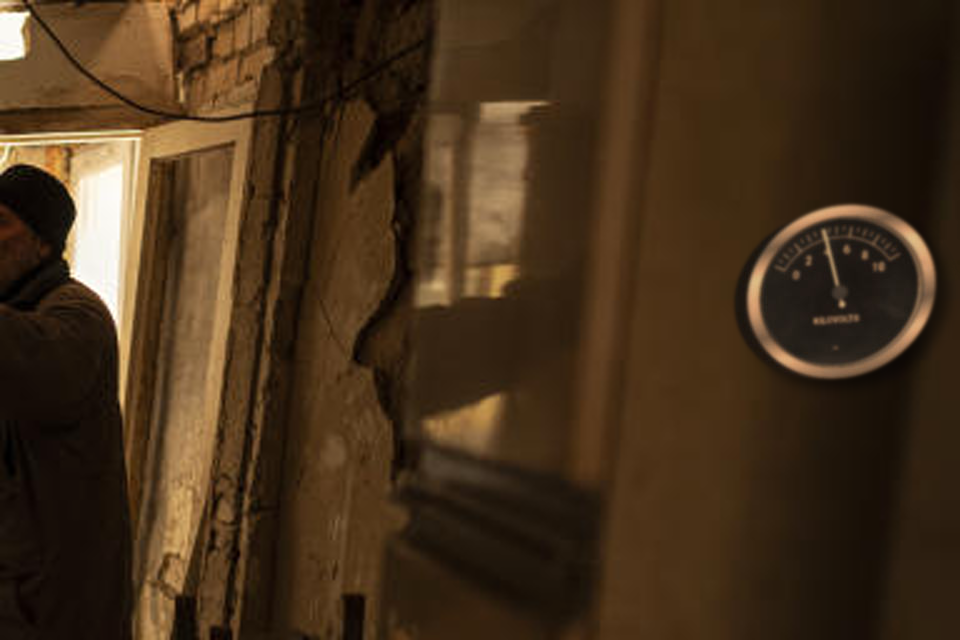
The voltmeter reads 4 kV
